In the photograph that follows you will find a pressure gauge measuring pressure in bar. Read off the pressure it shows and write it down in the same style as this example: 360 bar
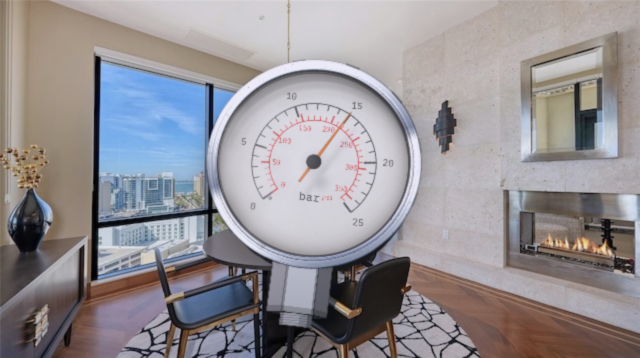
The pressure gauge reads 15 bar
